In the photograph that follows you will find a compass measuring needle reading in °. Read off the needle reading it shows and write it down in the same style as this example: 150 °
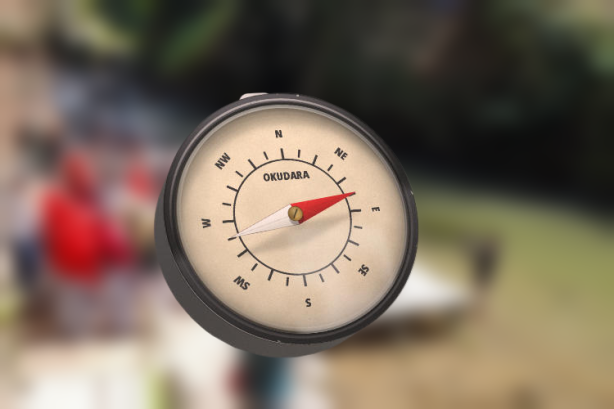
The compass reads 75 °
